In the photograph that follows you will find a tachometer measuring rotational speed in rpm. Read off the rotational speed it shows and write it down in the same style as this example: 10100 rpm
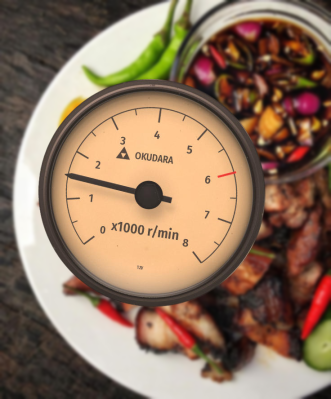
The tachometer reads 1500 rpm
